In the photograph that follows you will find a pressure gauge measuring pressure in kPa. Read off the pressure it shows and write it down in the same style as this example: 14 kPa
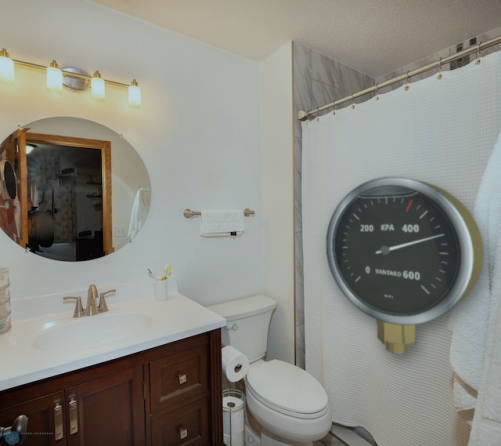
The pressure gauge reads 460 kPa
